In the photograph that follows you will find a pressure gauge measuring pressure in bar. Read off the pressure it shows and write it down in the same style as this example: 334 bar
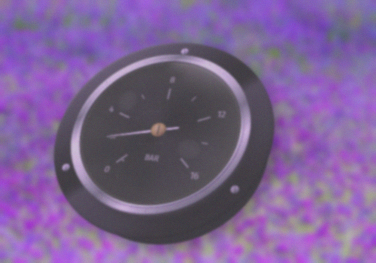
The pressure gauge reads 2 bar
